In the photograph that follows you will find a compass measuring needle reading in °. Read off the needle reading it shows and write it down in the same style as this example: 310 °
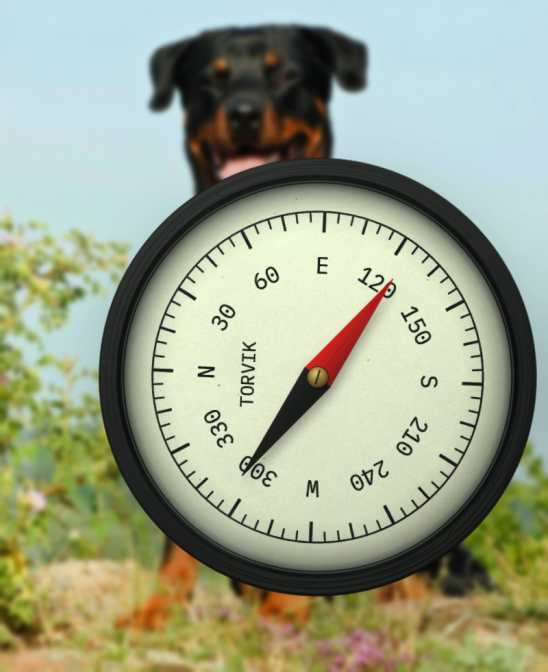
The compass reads 125 °
